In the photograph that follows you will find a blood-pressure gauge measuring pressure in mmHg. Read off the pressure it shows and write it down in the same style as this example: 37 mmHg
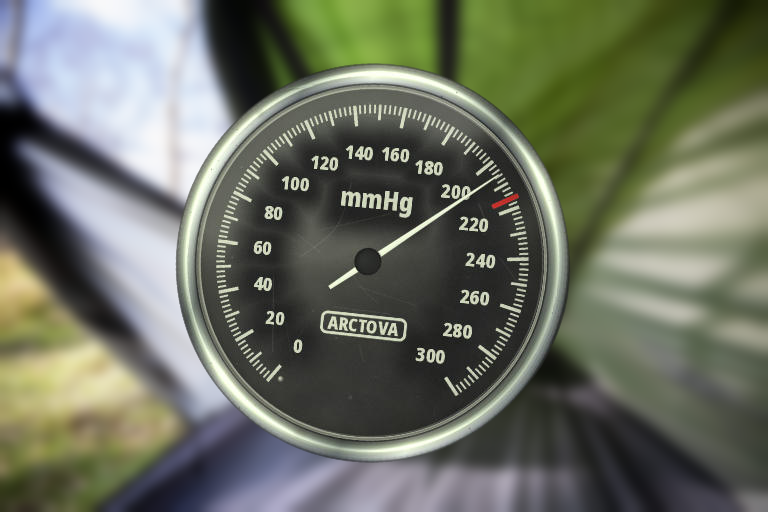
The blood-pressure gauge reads 206 mmHg
